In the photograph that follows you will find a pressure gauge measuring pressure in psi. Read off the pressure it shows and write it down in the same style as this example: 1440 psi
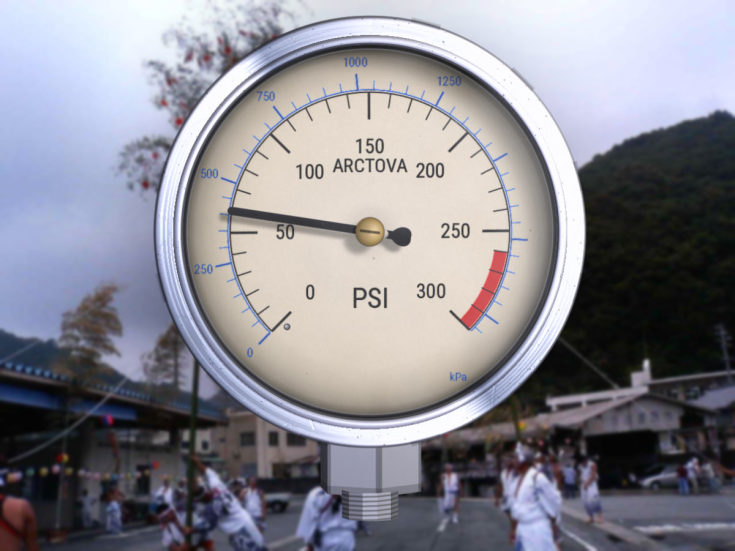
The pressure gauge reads 60 psi
